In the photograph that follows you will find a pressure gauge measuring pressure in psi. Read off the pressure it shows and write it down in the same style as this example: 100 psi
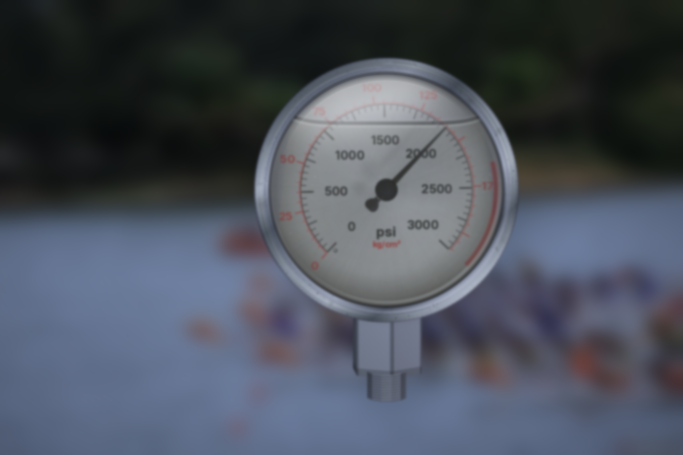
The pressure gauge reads 2000 psi
